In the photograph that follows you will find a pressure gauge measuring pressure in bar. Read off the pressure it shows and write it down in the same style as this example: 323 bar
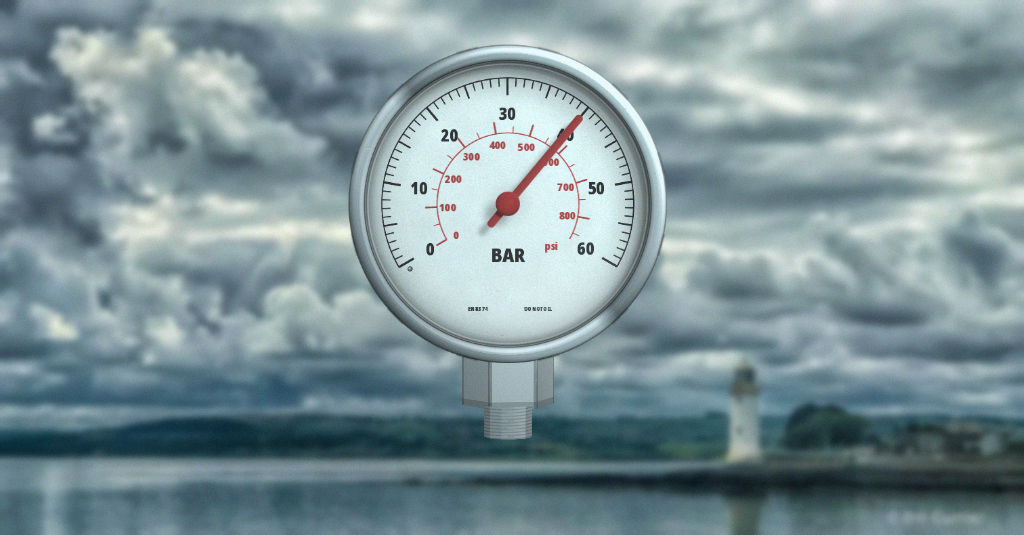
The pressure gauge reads 40 bar
